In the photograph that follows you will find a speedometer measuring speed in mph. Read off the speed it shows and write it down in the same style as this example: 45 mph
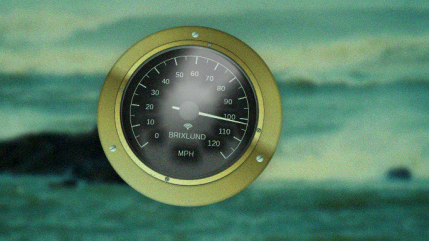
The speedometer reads 102.5 mph
